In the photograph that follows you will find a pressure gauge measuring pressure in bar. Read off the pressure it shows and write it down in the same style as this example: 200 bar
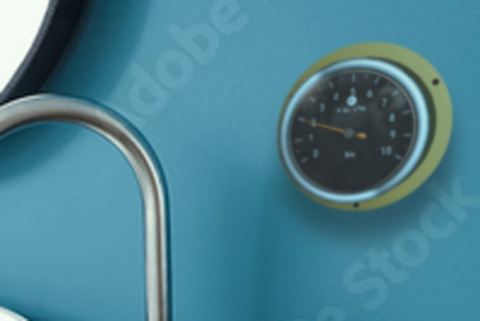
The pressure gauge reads 2 bar
